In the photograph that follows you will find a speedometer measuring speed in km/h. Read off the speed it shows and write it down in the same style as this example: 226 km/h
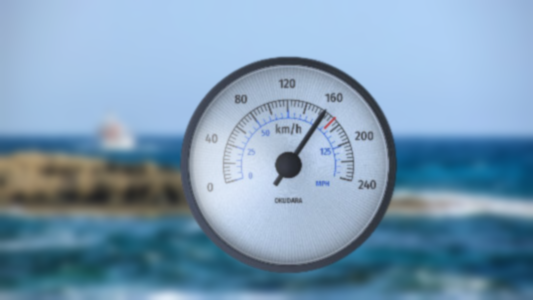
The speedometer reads 160 km/h
